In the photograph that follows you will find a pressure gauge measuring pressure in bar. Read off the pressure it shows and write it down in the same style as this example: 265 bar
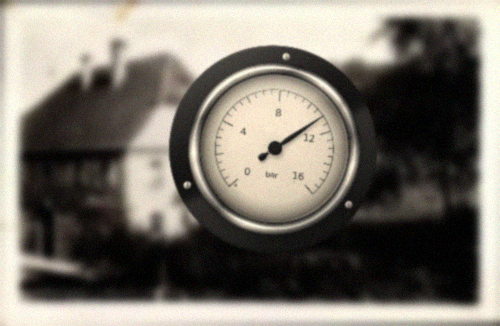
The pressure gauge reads 11 bar
